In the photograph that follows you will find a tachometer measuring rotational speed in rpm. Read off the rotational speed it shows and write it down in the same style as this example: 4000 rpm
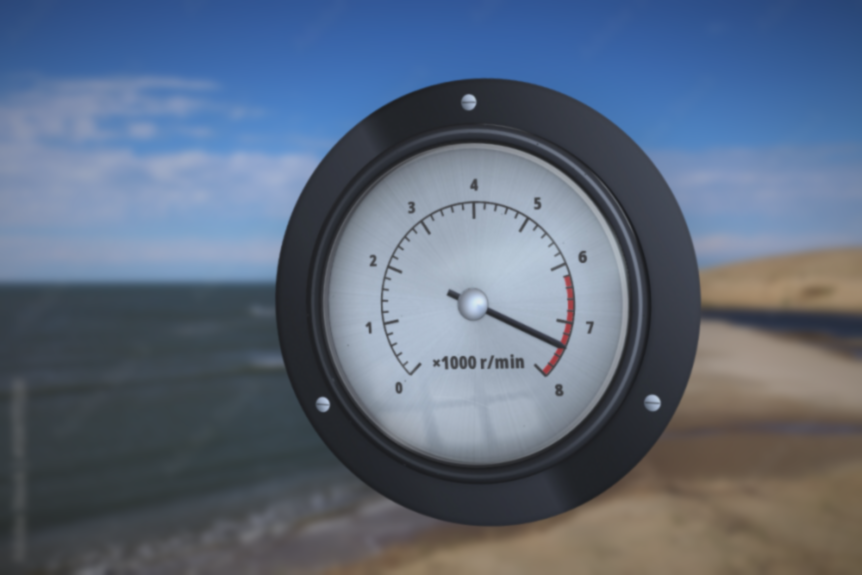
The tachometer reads 7400 rpm
